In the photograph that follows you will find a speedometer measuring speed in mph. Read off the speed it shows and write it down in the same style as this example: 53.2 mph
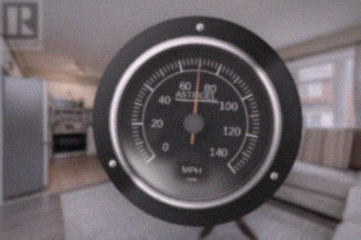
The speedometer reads 70 mph
